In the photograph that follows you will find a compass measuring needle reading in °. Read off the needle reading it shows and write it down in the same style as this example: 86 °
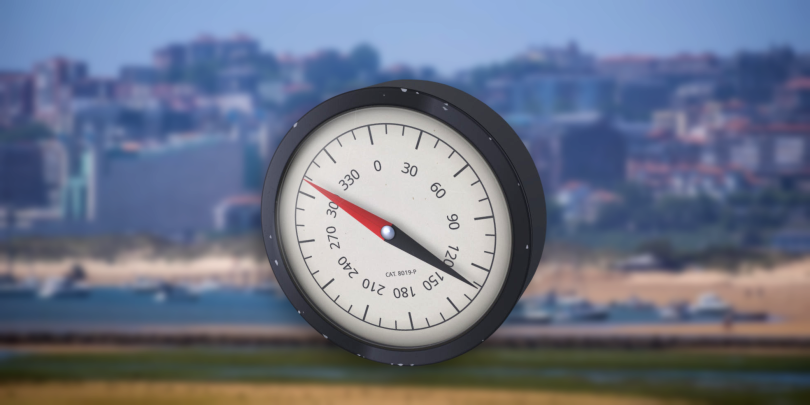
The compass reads 310 °
